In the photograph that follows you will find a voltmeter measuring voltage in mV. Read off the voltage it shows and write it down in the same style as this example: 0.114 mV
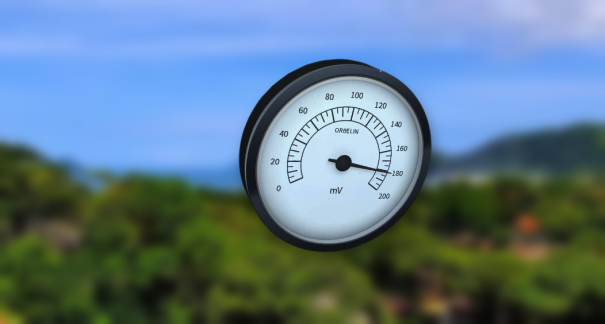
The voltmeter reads 180 mV
